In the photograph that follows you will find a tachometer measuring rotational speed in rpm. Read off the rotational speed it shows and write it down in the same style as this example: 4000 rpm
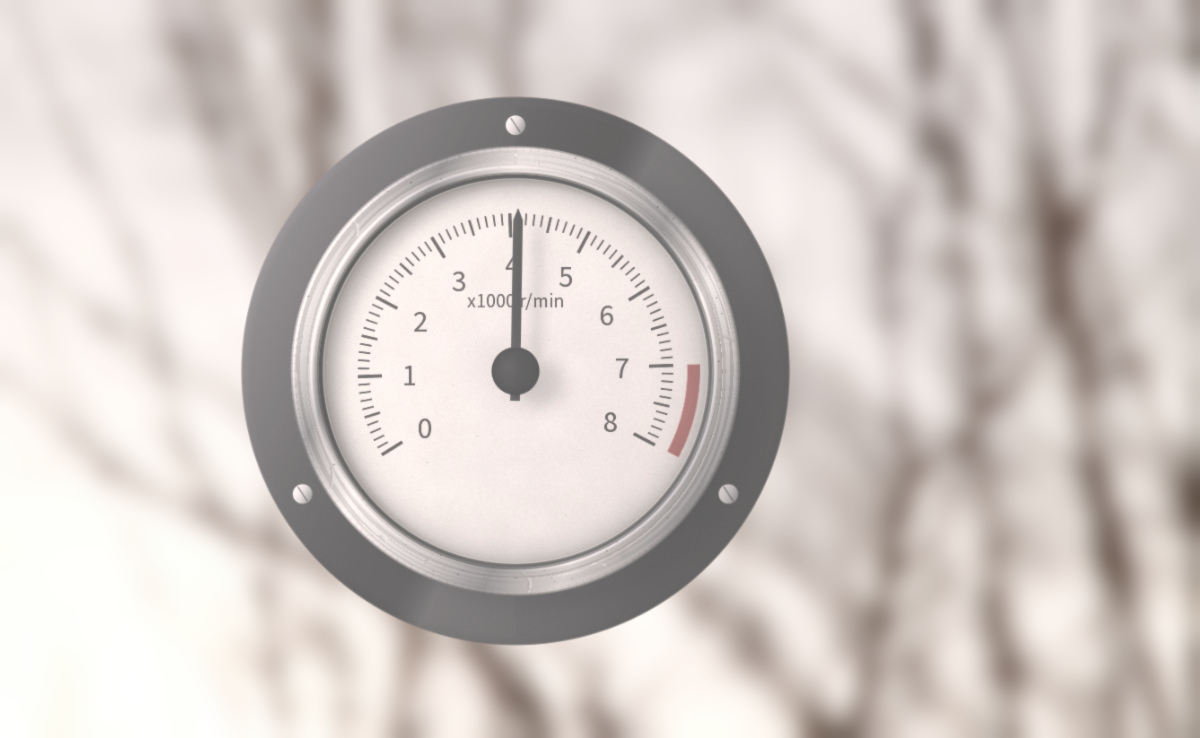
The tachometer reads 4100 rpm
